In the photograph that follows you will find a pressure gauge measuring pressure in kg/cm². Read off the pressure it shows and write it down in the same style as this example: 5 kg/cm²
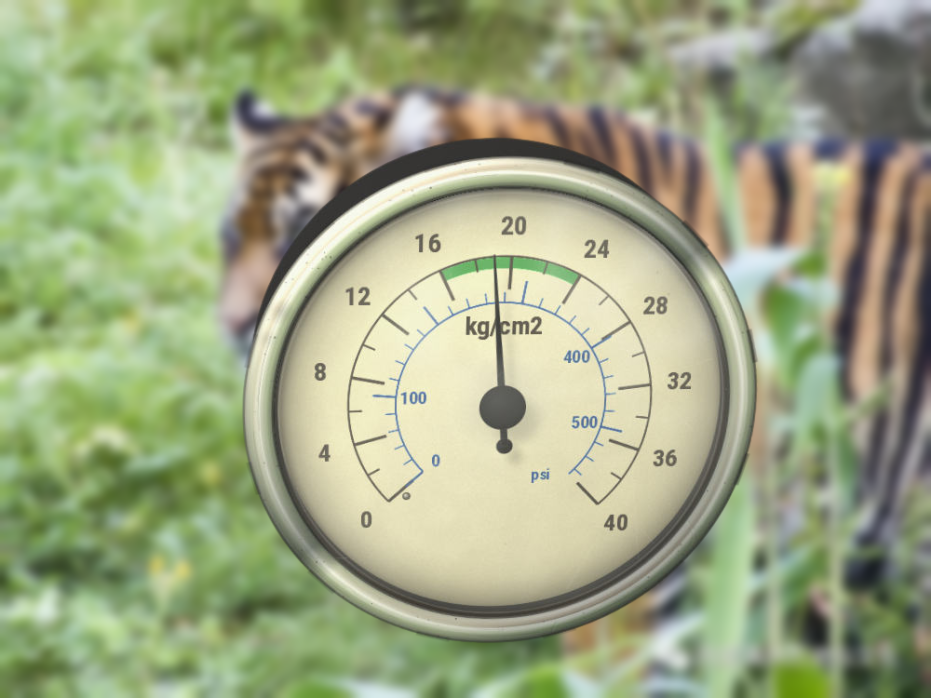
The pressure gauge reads 19 kg/cm²
